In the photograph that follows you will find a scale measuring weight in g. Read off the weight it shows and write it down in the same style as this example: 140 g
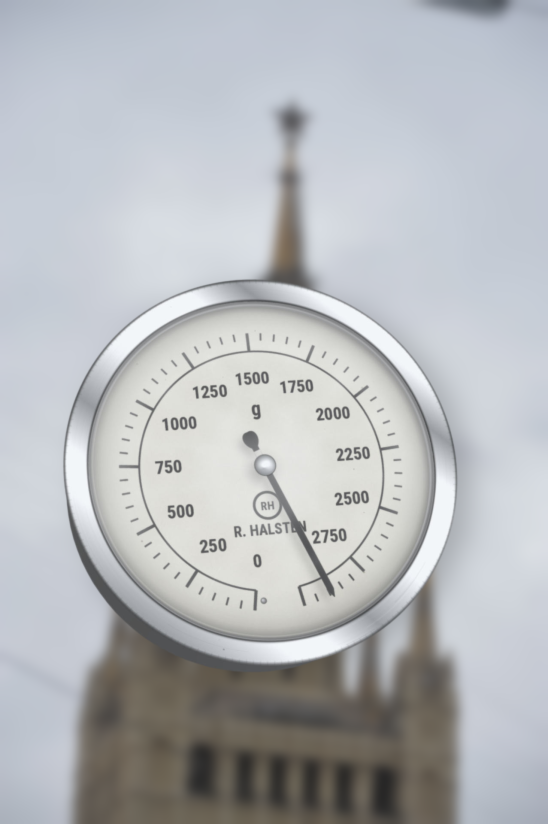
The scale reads 2900 g
